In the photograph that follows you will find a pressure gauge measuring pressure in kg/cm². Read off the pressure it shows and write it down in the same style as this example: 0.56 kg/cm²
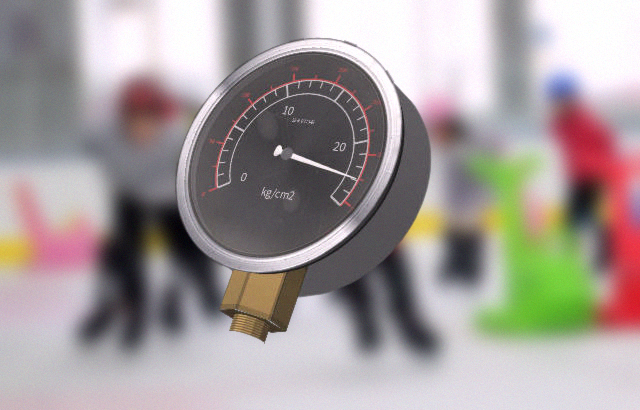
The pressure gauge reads 23 kg/cm²
